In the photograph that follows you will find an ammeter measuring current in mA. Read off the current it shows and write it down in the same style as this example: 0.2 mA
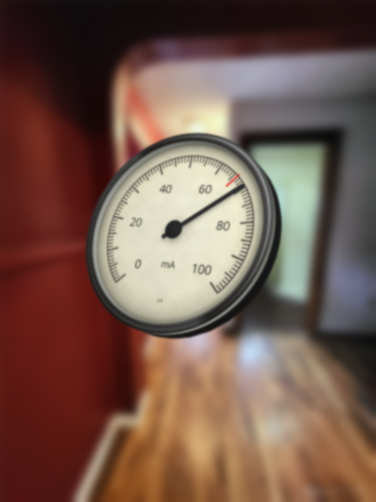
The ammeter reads 70 mA
